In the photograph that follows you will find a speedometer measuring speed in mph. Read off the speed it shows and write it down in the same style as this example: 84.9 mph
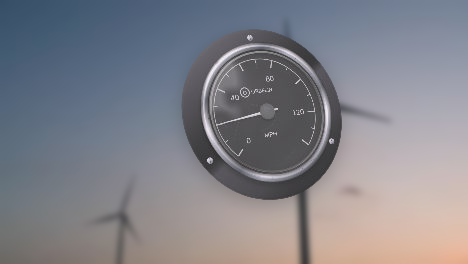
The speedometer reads 20 mph
